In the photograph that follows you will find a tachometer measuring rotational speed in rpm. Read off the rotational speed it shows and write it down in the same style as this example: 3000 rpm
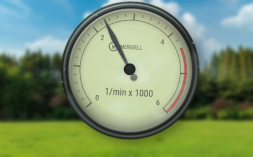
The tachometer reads 2300 rpm
